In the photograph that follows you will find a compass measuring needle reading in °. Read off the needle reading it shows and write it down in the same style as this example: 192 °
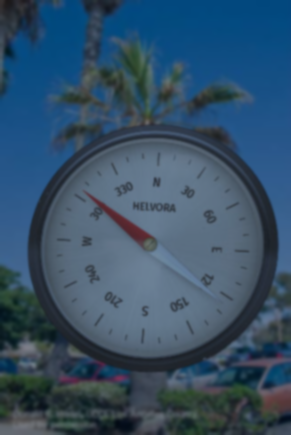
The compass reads 305 °
